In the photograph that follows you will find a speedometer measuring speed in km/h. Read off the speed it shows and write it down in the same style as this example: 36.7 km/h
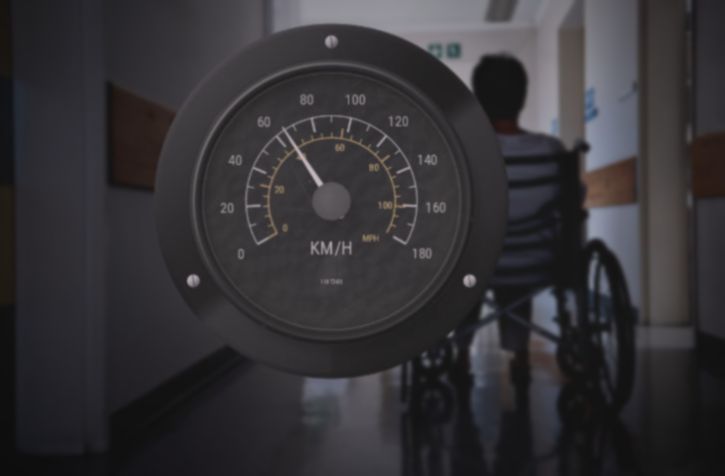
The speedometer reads 65 km/h
